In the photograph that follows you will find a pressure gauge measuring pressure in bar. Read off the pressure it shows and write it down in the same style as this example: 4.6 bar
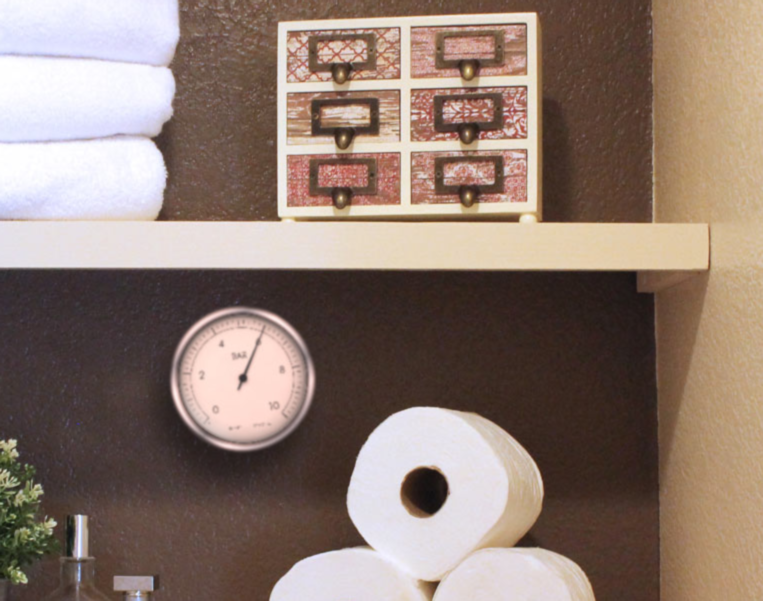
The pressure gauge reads 6 bar
